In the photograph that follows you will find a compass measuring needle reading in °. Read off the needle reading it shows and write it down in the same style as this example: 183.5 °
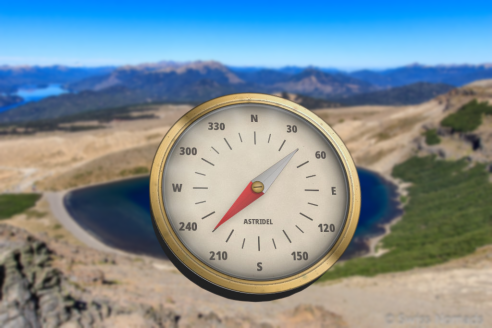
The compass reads 225 °
